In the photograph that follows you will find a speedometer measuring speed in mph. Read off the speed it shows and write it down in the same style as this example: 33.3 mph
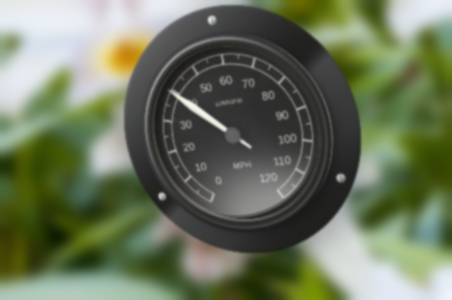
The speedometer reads 40 mph
